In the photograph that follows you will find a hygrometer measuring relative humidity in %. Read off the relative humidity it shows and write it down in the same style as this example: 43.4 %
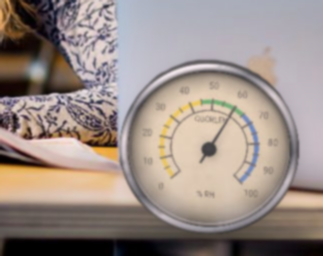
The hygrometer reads 60 %
